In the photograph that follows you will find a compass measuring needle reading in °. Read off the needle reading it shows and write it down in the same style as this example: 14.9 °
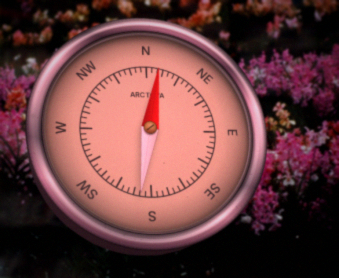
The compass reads 10 °
